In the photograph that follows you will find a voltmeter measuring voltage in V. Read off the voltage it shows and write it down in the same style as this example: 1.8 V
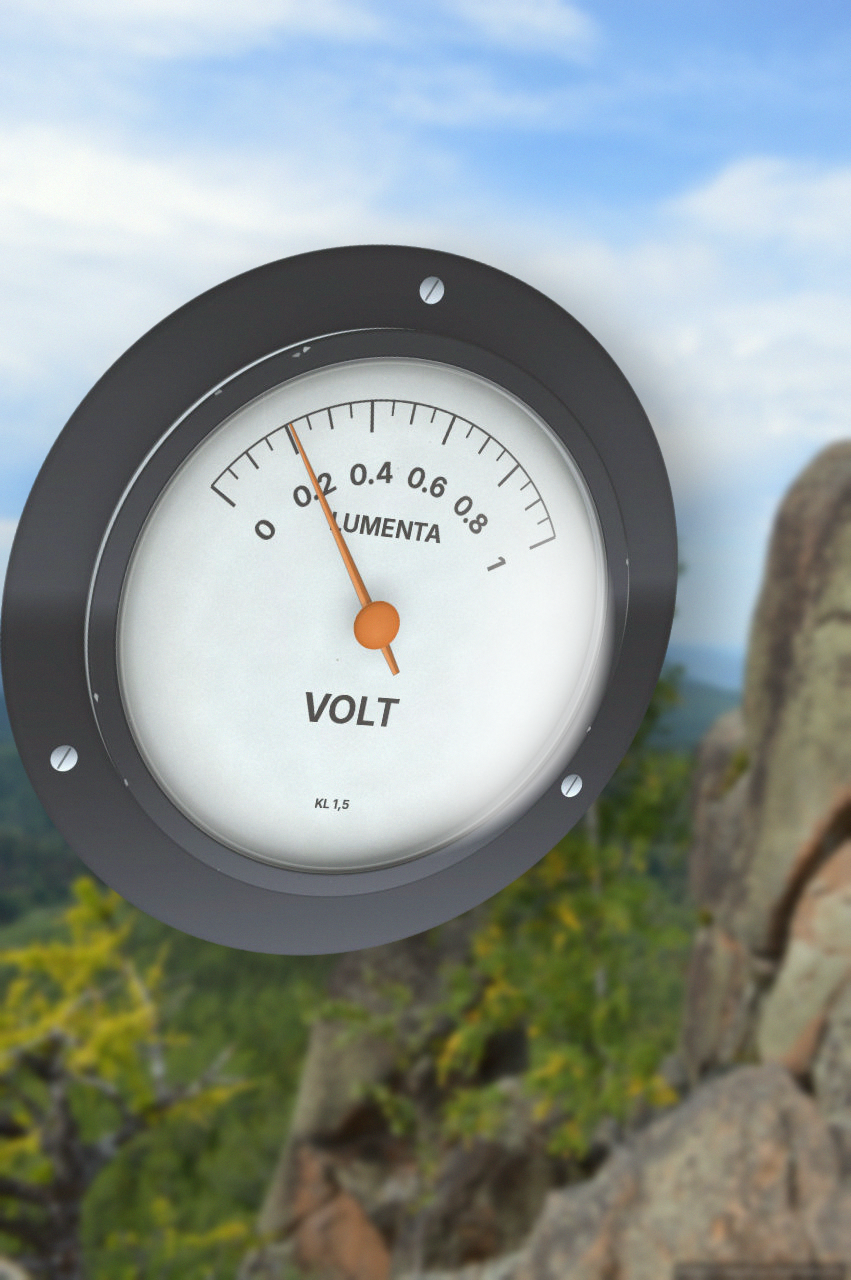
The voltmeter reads 0.2 V
